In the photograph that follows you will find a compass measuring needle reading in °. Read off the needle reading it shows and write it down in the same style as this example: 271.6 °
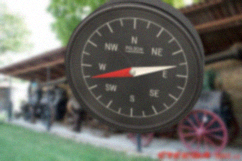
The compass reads 255 °
